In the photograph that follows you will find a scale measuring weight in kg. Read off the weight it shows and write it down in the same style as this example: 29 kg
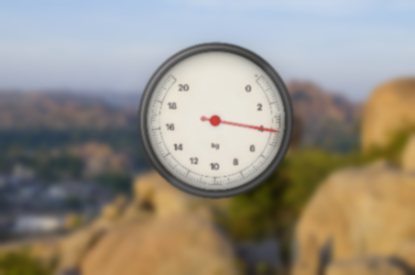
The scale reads 4 kg
